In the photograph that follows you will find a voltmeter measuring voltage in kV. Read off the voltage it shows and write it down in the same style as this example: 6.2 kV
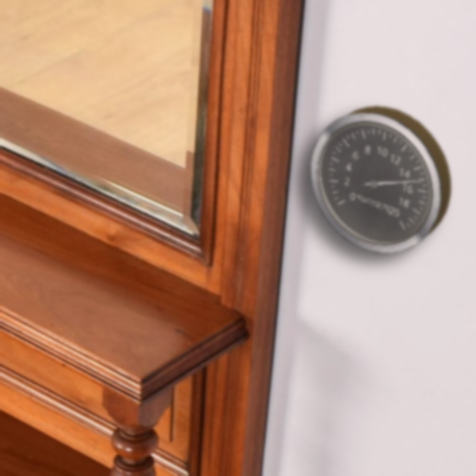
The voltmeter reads 15 kV
